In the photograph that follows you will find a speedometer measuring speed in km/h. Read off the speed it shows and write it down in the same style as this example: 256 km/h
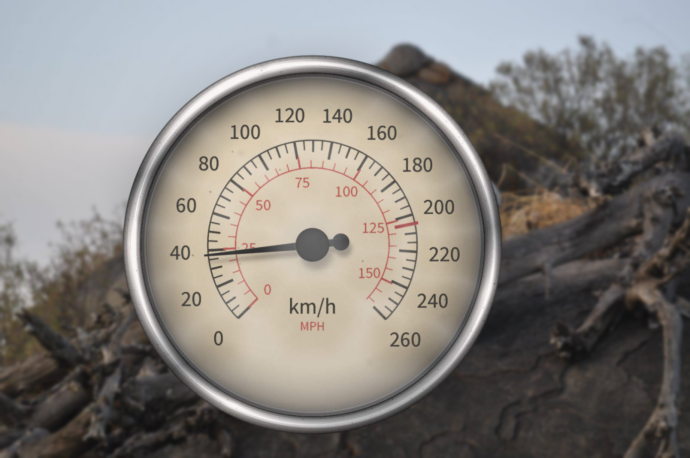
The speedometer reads 37.5 km/h
